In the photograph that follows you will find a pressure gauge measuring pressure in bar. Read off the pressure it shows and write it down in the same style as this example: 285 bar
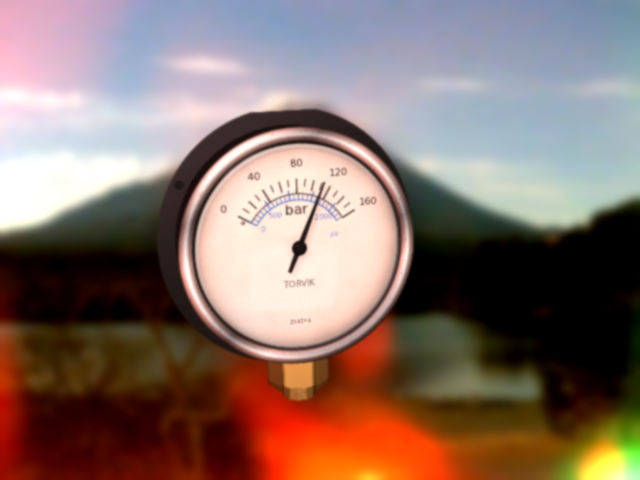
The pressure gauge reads 110 bar
